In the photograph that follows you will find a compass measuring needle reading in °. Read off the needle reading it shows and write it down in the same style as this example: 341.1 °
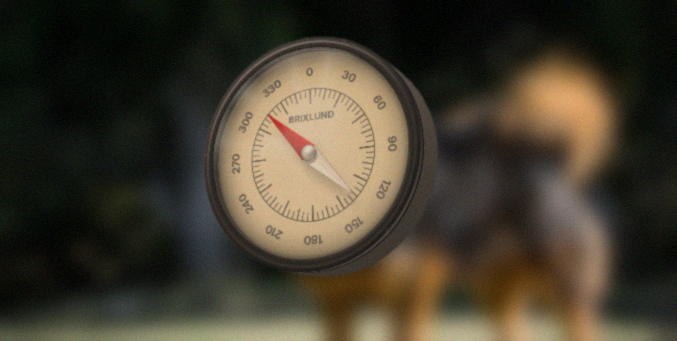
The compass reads 315 °
